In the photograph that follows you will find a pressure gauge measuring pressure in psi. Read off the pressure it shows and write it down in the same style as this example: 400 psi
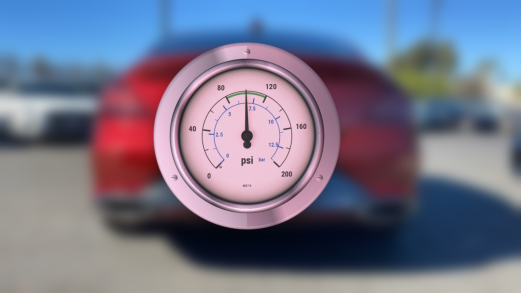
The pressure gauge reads 100 psi
